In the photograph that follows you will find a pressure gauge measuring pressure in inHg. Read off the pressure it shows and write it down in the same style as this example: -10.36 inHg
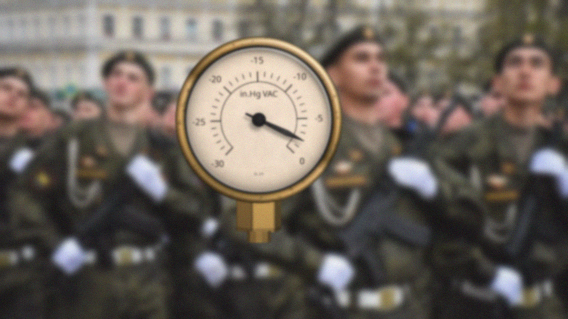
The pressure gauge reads -2 inHg
